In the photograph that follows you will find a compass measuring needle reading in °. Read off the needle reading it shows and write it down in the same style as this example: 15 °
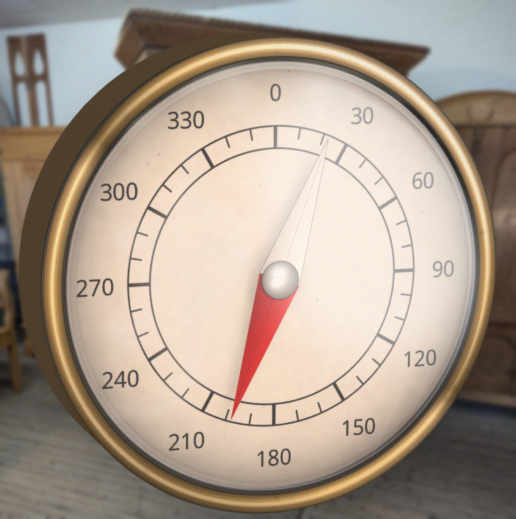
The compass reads 200 °
